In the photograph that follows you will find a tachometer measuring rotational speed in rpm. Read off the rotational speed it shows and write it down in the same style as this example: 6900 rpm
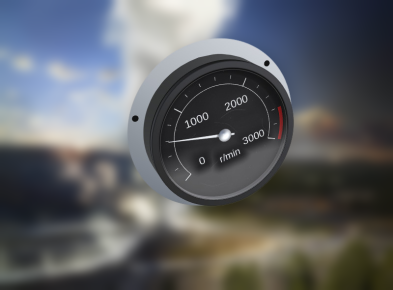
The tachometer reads 600 rpm
